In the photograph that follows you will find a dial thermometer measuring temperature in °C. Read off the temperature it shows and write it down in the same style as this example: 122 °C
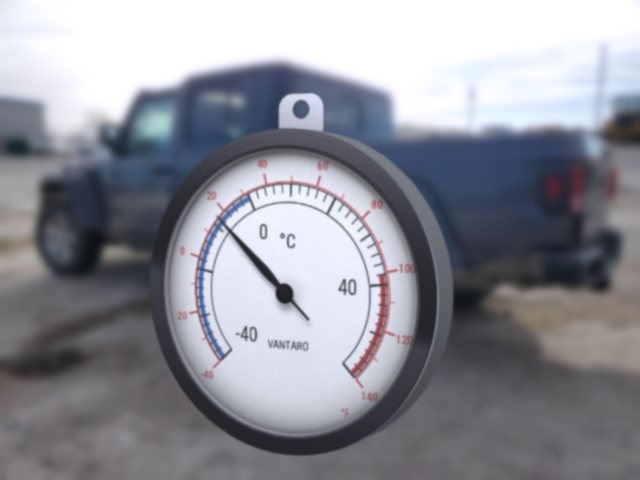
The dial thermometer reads -8 °C
